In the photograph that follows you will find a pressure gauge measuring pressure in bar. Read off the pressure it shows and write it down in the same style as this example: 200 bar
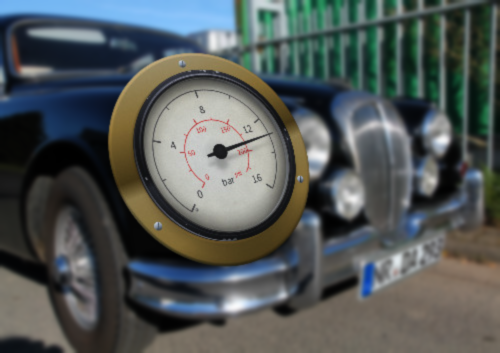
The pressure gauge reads 13 bar
